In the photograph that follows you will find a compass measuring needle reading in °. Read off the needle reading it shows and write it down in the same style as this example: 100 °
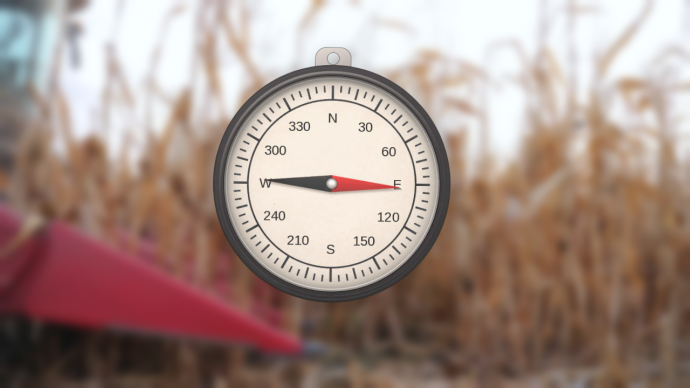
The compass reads 92.5 °
